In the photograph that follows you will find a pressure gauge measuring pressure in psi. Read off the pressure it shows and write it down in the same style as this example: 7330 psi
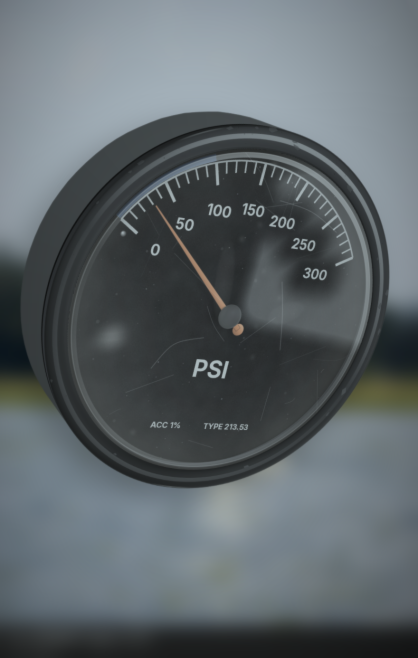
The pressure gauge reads 30 psi
